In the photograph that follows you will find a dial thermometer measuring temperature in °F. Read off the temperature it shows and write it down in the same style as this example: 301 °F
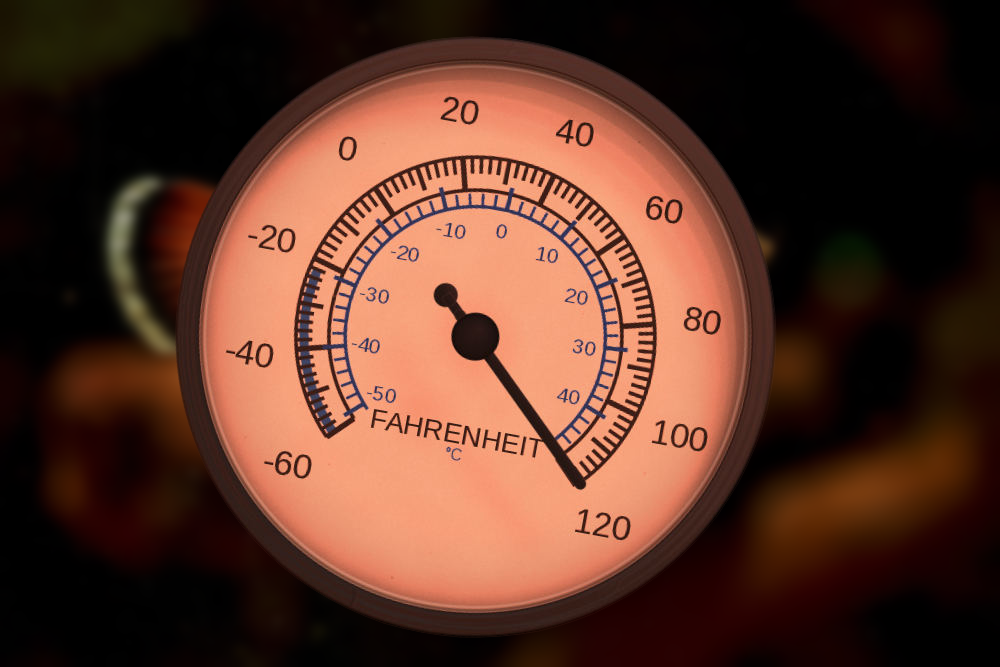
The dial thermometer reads 119 °F
